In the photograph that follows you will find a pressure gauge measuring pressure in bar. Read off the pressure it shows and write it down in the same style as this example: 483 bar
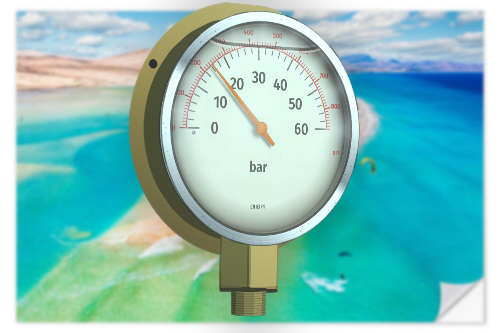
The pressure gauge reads 16 bar
